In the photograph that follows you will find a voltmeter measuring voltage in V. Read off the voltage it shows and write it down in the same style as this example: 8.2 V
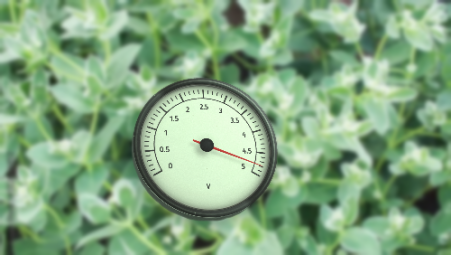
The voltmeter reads 4.8 V
